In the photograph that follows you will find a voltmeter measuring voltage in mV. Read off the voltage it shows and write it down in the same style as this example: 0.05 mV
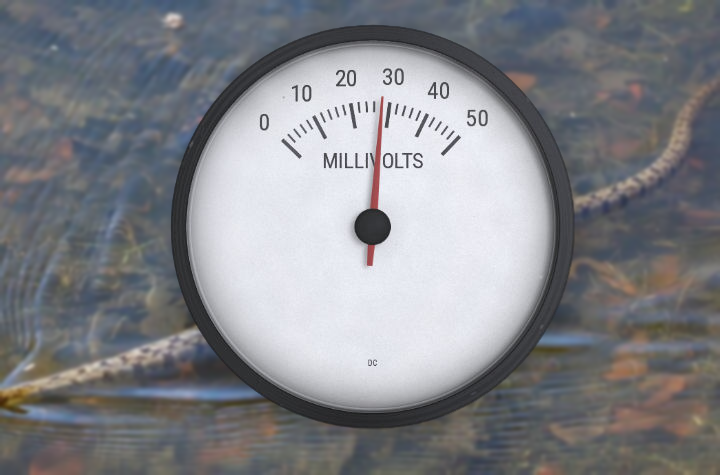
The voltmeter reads 28 mV
